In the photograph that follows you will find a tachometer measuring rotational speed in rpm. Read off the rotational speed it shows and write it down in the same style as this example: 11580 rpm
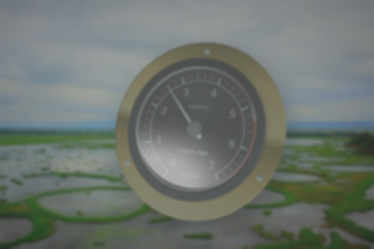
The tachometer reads 2600 rpm
